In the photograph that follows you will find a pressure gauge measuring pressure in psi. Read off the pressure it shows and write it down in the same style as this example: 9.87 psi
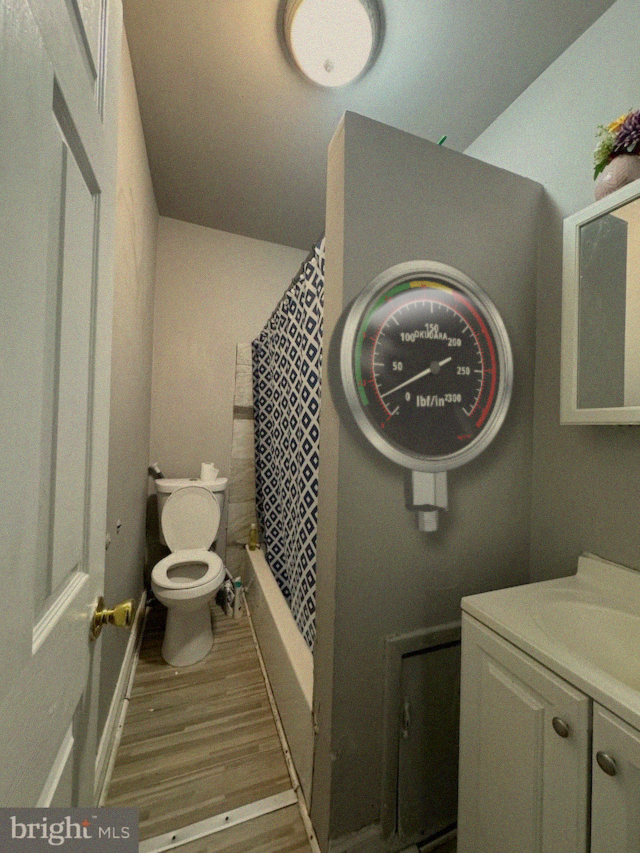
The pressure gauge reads 20 psi
